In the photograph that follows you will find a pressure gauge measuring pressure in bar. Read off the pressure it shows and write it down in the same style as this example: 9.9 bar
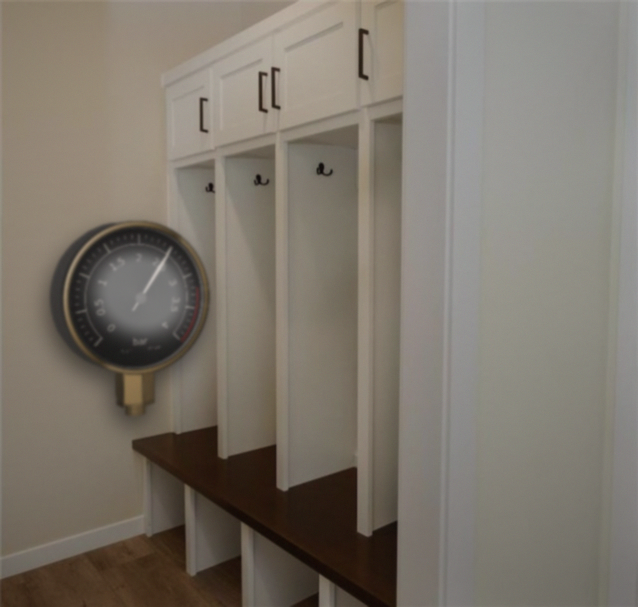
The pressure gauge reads 2.5 bar
